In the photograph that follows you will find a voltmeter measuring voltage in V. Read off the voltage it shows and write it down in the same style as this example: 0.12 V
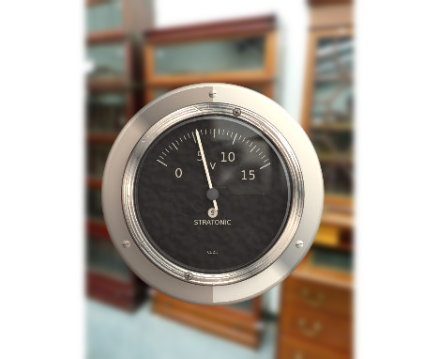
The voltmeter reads 5.5 V
